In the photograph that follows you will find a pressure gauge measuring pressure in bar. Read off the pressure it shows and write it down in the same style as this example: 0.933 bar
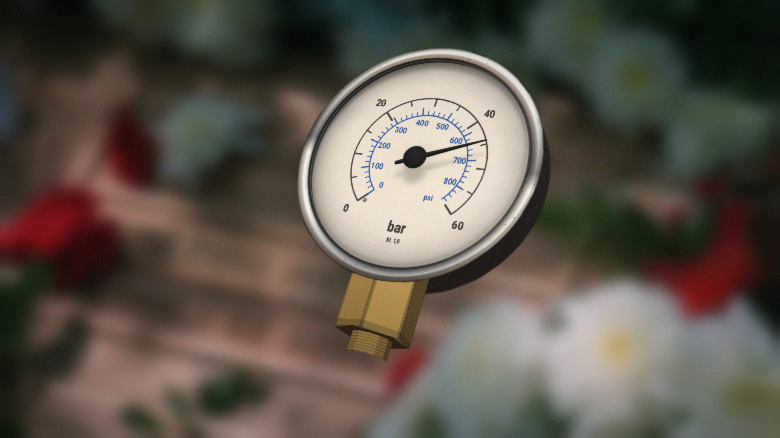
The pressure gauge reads 45 bar
